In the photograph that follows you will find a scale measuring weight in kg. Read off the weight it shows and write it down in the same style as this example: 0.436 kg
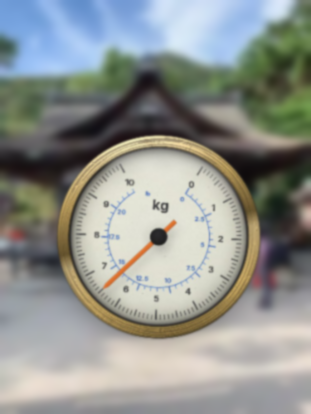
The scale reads 6.5 kg
